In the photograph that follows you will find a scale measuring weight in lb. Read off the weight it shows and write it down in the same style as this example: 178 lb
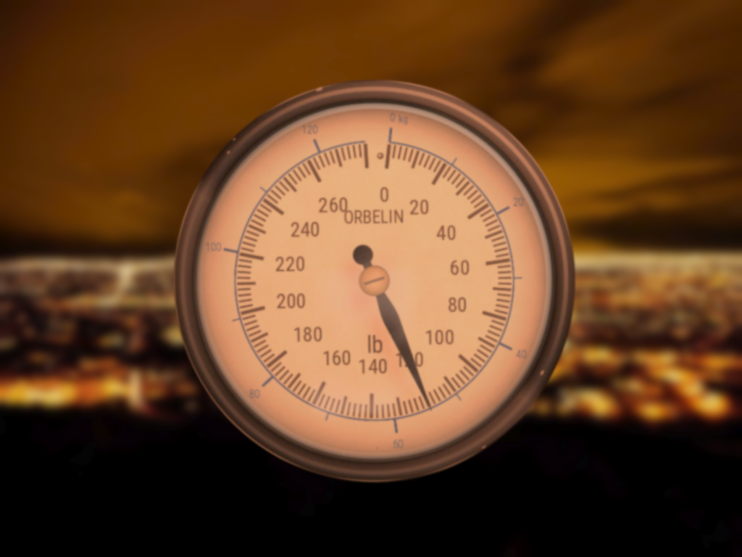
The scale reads 120 lb
